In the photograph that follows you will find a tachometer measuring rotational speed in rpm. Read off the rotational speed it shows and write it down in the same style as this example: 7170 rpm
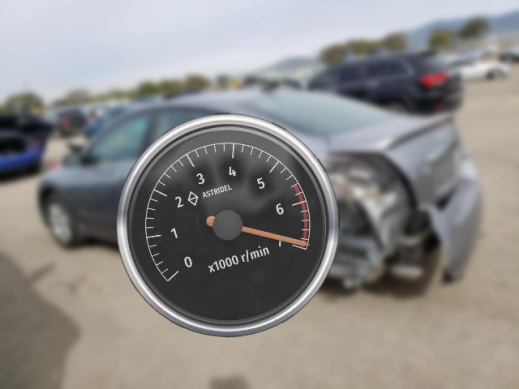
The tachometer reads 6900 rpm
